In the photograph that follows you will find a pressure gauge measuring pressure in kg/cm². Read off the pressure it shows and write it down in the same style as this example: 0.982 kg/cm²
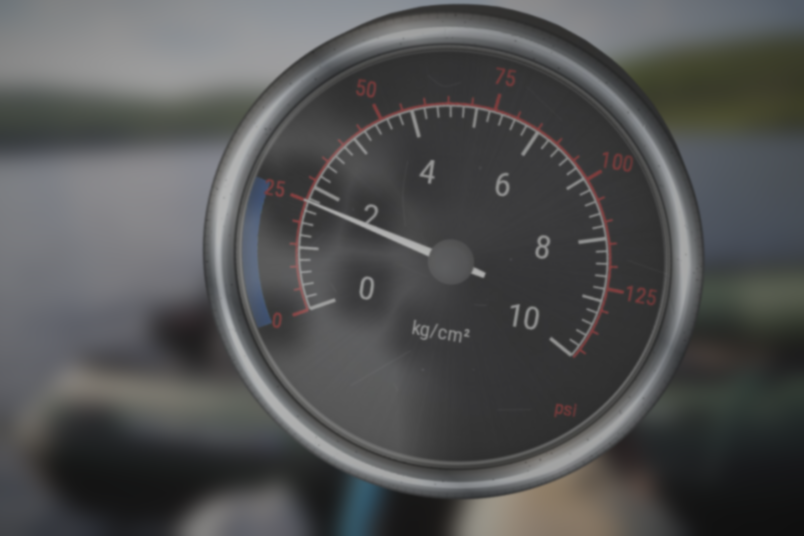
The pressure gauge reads 1.8 kg/cm²
